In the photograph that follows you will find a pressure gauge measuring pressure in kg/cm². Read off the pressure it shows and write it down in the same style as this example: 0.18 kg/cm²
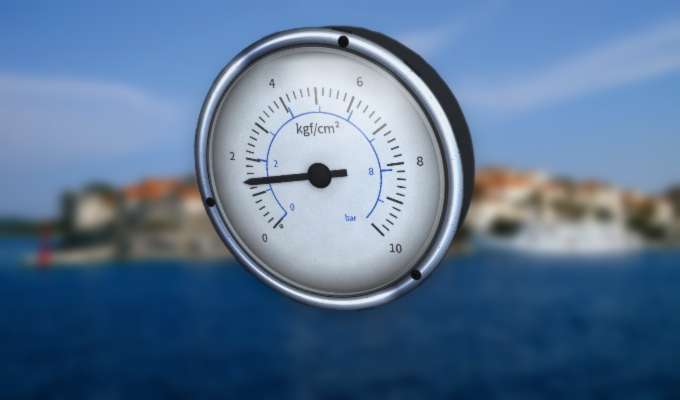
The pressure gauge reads 1.4 kg/cm²
